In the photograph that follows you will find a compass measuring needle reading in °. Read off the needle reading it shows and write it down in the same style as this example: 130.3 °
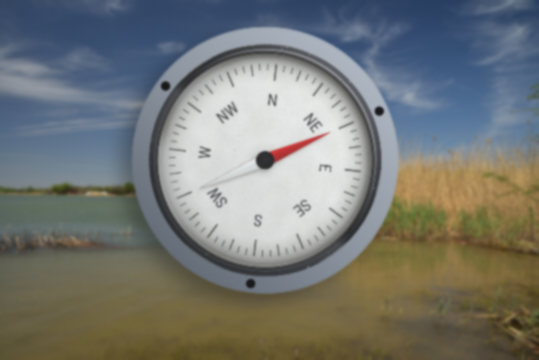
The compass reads 60 °
